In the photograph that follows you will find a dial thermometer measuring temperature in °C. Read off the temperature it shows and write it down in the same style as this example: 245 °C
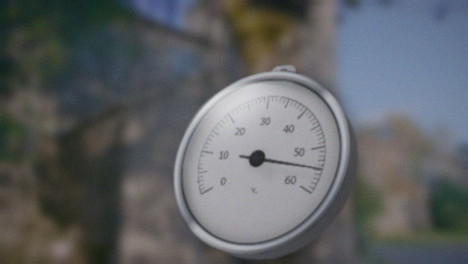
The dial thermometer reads 55 °C
